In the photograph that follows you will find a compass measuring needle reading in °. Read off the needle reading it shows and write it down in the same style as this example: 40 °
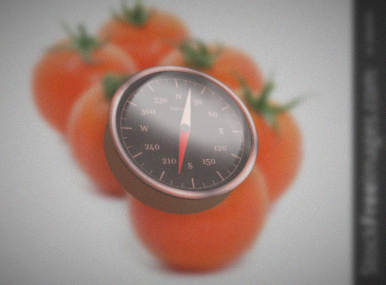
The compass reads 195 °
